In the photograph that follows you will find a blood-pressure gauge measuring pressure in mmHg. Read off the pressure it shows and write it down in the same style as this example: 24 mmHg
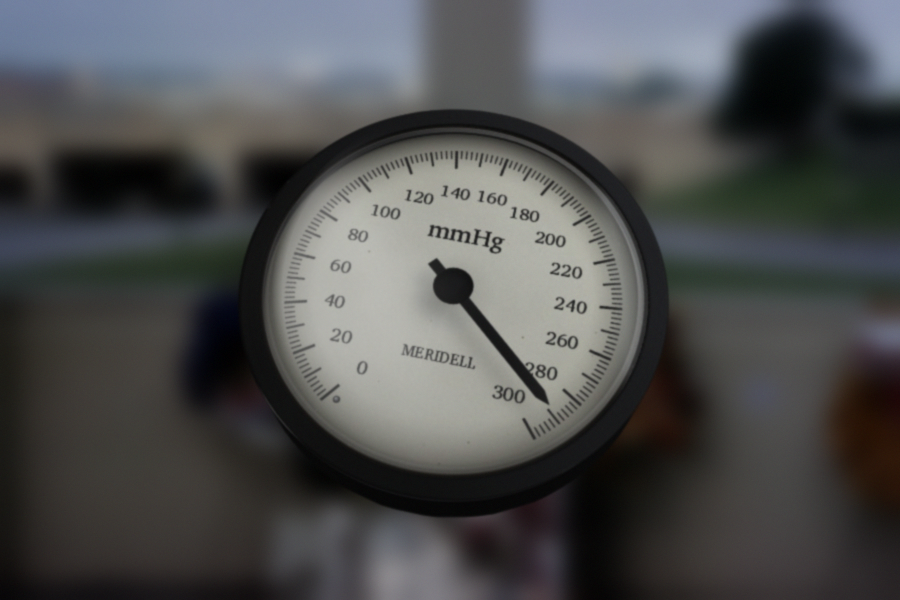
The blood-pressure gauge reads 290 mmHg
